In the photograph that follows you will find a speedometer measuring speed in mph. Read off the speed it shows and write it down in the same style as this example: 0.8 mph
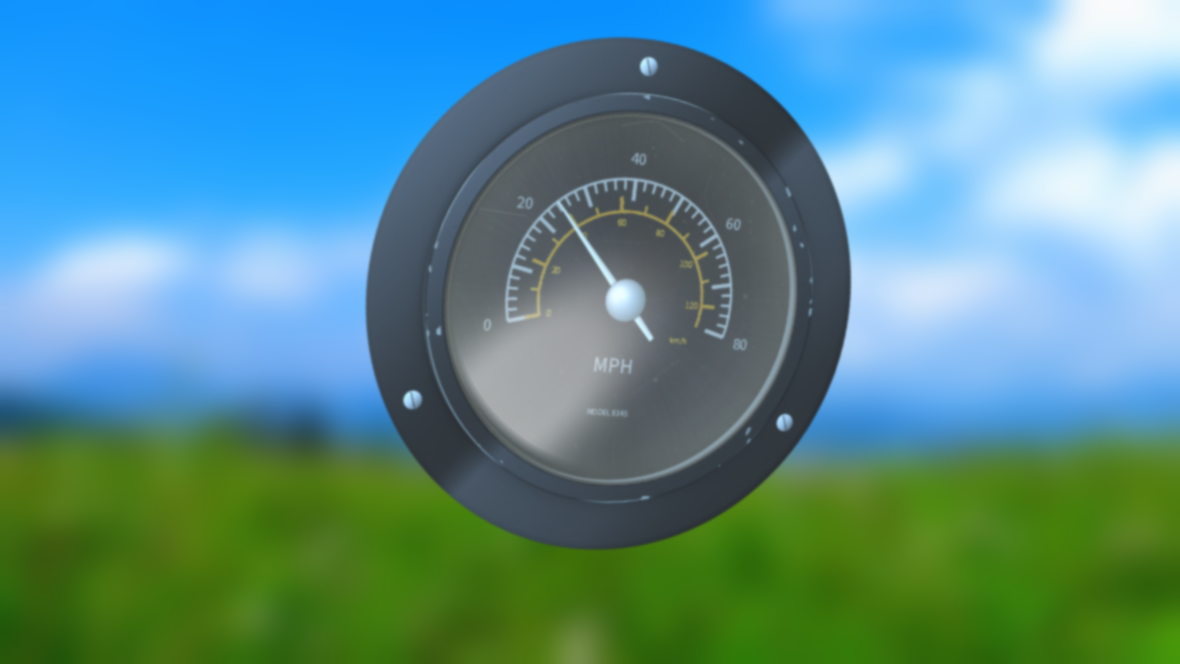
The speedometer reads 24 mph
